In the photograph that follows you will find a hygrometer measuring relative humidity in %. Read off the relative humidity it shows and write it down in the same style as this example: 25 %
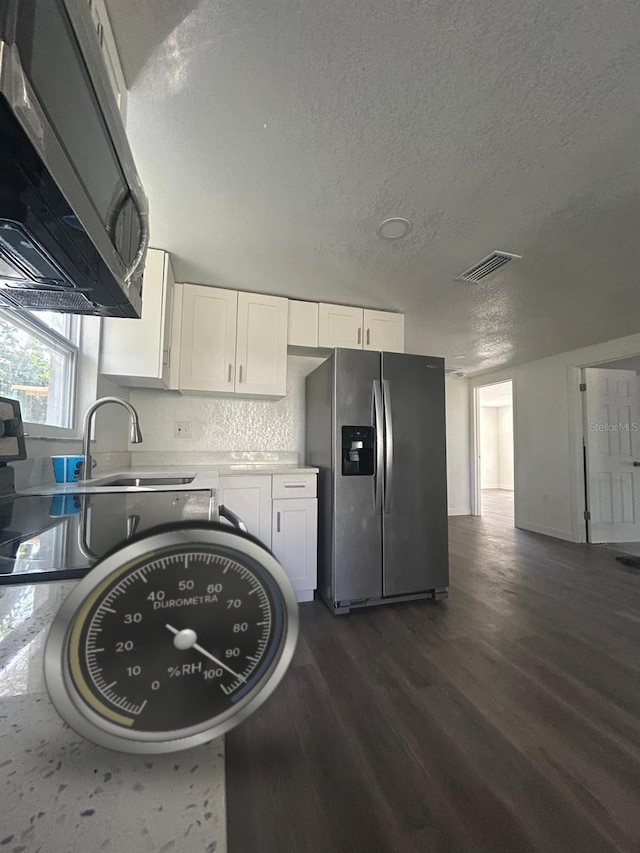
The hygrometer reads 95 %
